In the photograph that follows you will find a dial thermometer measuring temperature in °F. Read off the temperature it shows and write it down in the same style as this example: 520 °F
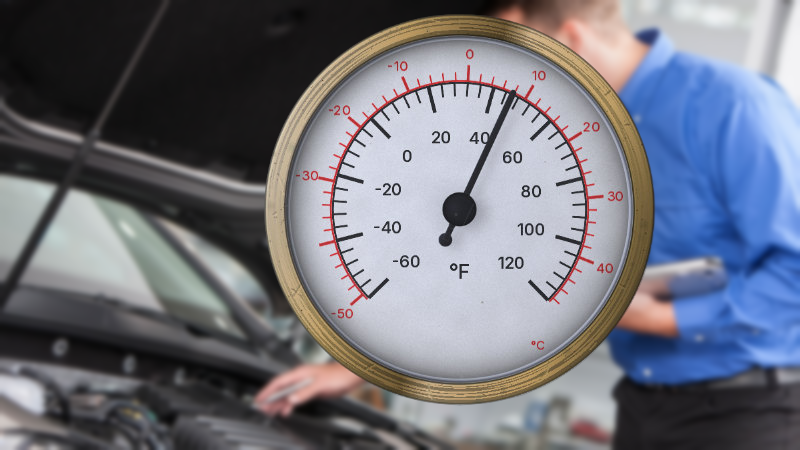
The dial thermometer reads 46 °F
